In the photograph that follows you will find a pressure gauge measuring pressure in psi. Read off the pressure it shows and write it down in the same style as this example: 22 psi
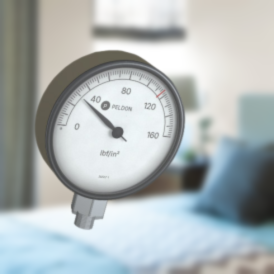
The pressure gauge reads 30 psi
